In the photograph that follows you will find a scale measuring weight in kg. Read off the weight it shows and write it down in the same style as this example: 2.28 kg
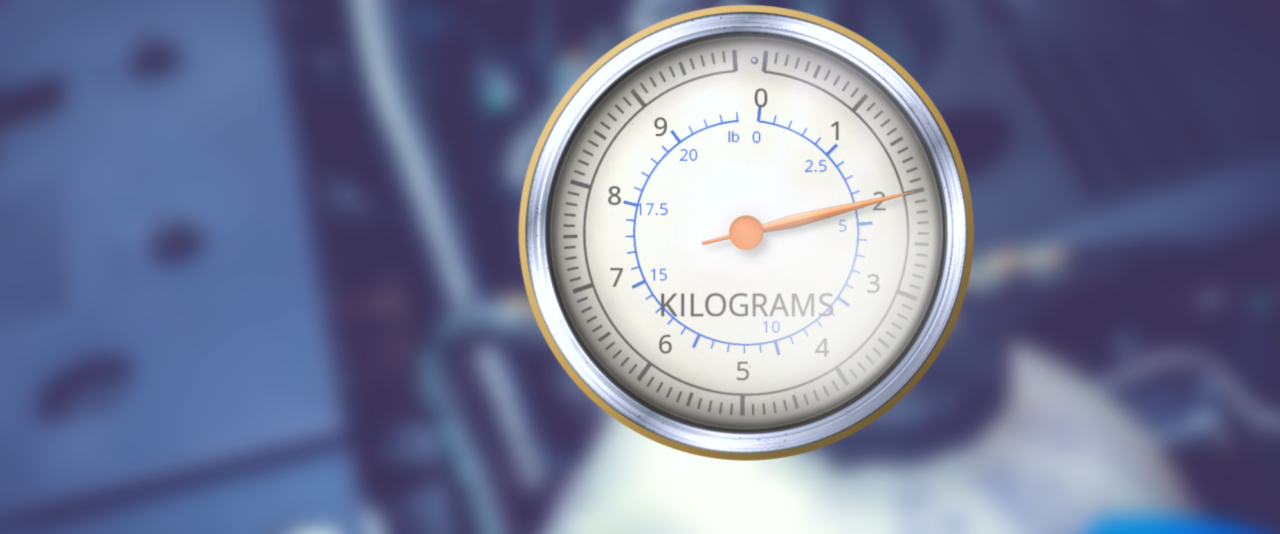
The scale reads 2 kg
